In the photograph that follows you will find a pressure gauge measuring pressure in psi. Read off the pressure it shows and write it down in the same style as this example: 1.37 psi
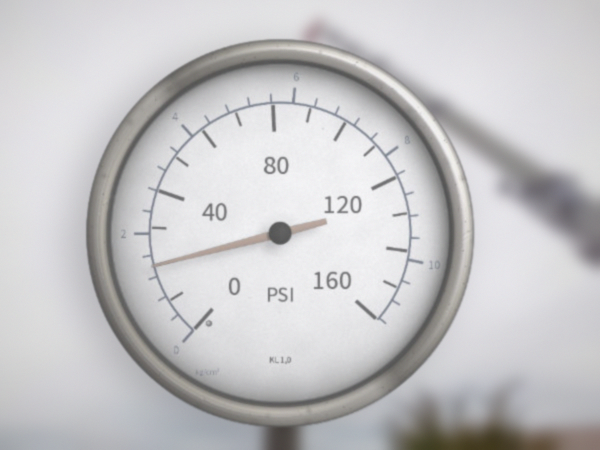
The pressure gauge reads 20 psi
